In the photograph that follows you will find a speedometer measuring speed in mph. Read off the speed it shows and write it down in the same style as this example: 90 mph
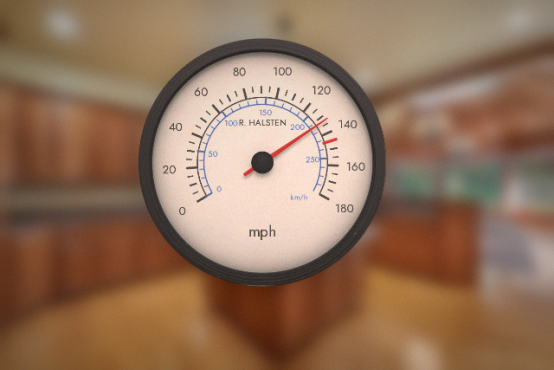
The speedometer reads 132.5 mph
